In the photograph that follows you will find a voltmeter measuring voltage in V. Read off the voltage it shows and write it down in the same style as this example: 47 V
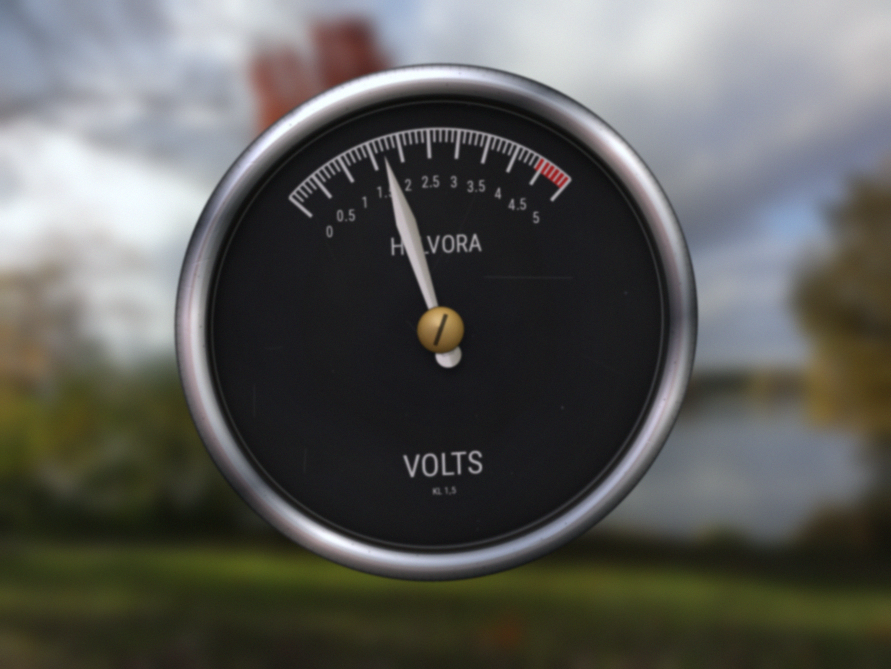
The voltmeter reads 1.7 V
